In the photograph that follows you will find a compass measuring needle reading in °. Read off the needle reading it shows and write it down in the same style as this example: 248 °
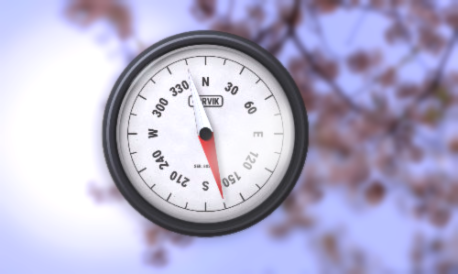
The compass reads 165 °
